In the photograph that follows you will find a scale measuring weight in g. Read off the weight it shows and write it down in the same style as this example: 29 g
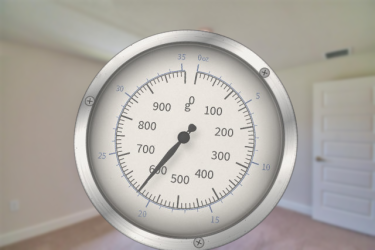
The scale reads 600 g
